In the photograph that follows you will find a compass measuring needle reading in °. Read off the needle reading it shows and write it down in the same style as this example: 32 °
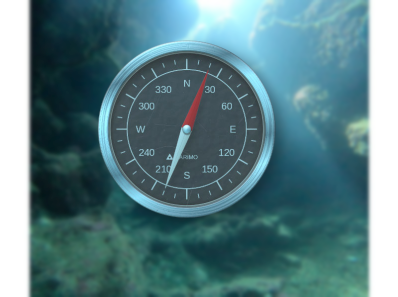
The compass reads 20 °
